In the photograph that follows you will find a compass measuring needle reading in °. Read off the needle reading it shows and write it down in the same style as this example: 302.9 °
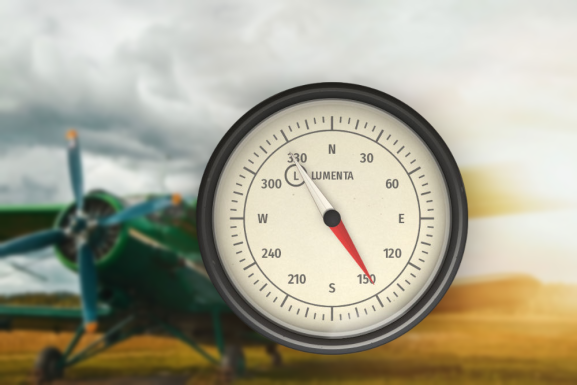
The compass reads 147.5 °
